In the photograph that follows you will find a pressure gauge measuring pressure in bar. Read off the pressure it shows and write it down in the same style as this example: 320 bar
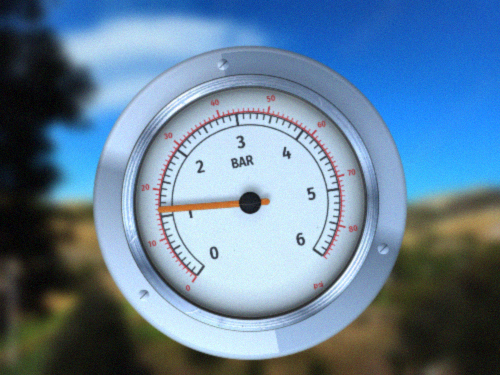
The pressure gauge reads 1.1 bar
